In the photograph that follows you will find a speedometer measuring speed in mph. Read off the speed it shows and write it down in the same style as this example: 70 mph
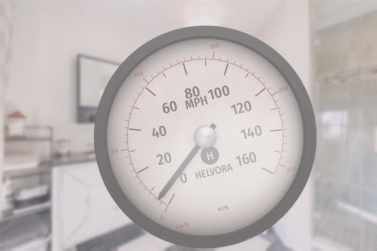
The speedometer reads 5 mph
